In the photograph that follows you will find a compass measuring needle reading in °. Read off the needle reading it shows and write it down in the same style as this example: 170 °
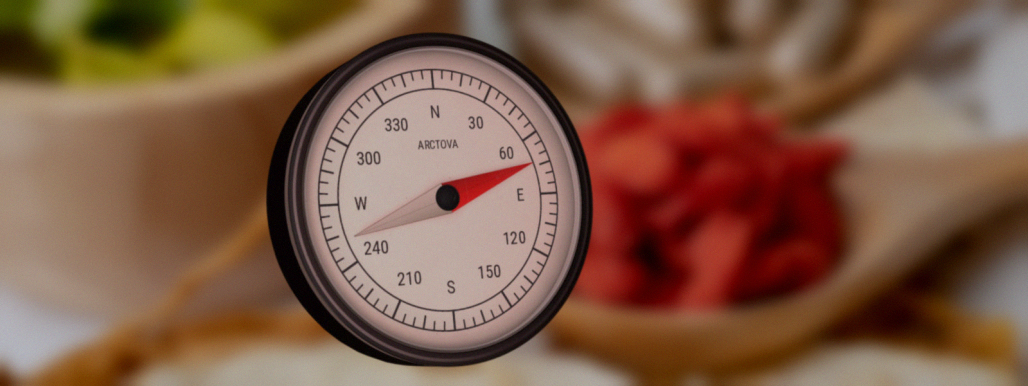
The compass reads 72.5 °
